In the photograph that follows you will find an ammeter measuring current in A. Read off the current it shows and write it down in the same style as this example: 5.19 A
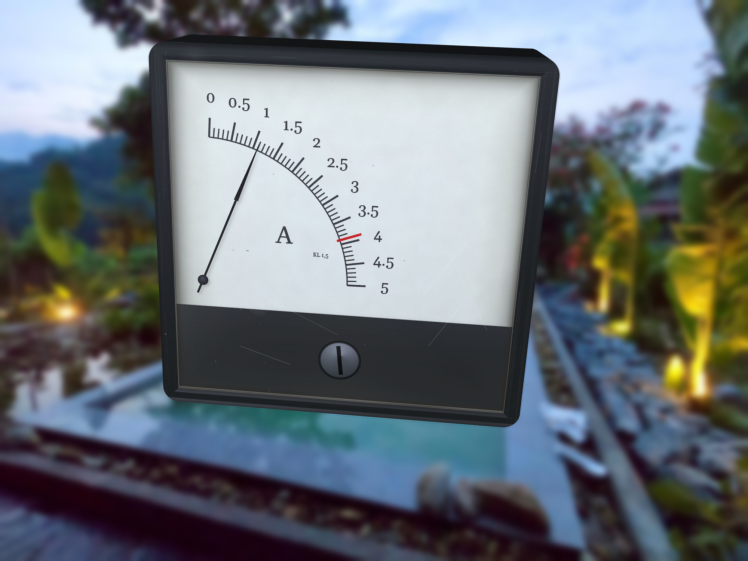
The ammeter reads 1.1 A
